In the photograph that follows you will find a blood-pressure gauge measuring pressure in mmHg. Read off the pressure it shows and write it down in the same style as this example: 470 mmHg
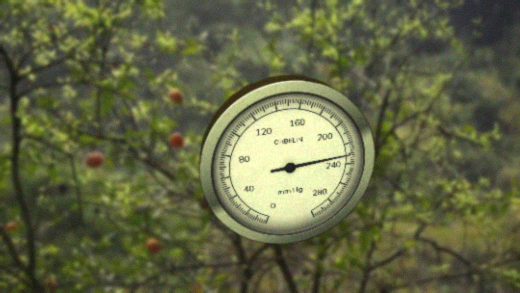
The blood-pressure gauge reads 230 mmHg
